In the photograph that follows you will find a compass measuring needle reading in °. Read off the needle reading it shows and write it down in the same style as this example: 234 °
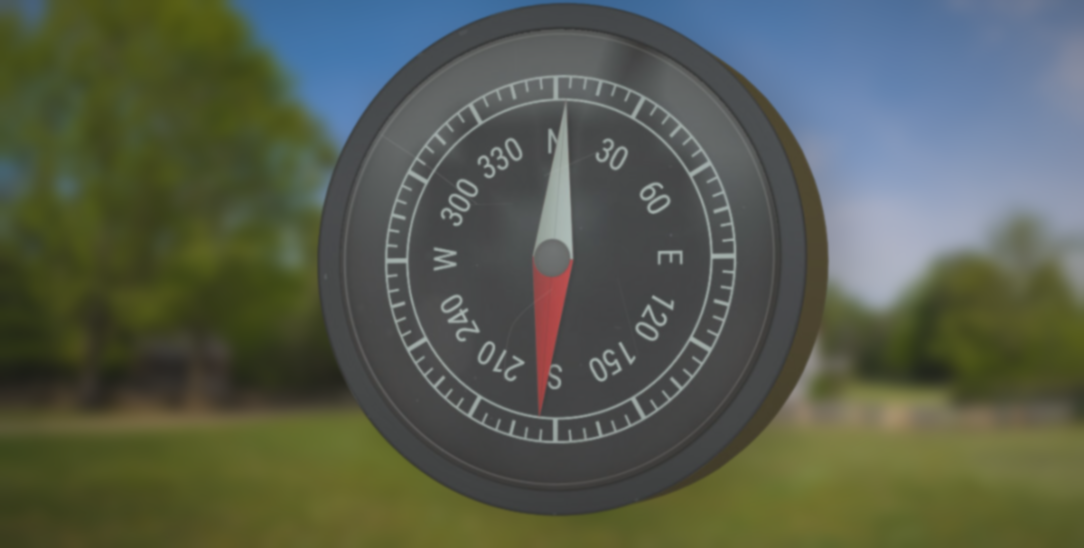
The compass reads 185 °
